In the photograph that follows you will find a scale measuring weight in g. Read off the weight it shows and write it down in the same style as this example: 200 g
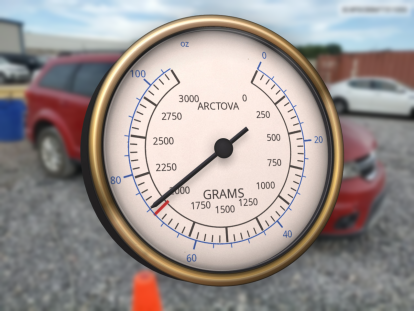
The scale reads 2050 g
